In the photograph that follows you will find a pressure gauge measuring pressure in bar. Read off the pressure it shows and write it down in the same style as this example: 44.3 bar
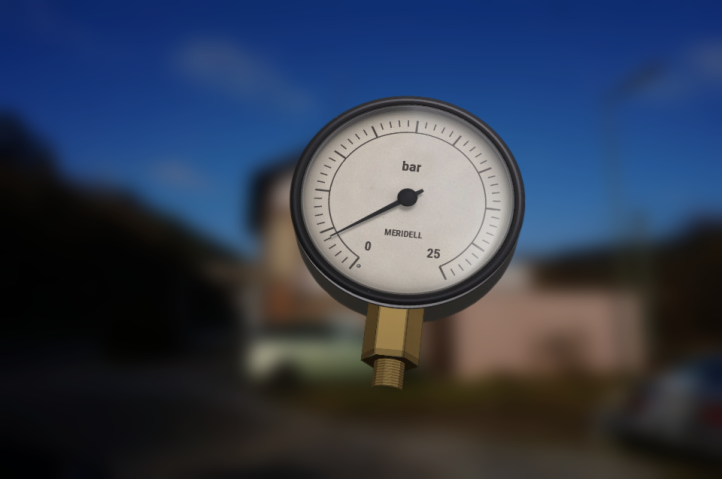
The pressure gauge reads 2 bar
